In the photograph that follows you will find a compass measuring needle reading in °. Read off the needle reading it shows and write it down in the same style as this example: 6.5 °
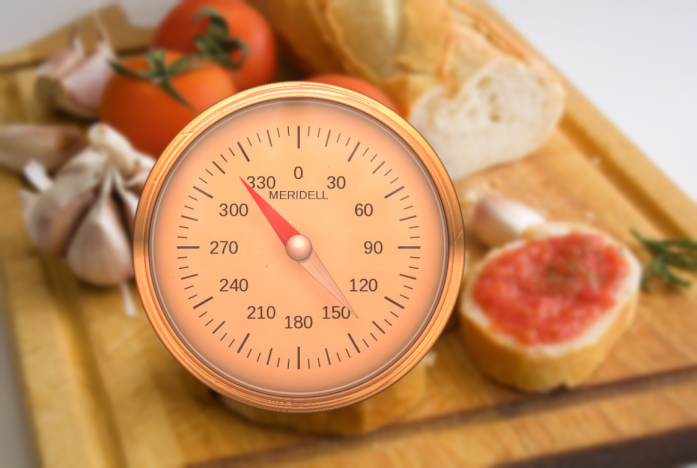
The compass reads 320 °
